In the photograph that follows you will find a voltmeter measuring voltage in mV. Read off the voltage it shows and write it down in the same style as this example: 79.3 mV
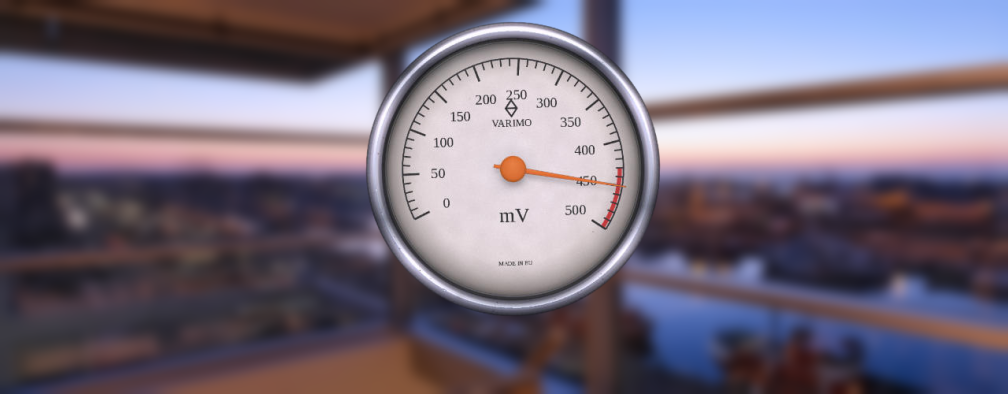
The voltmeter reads 450 mV
